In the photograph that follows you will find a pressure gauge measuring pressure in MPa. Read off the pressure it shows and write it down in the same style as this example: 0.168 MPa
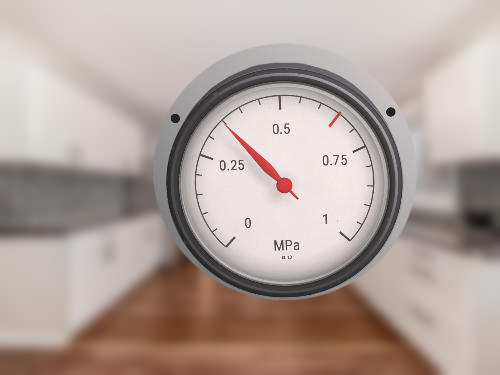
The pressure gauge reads 0.35 MPa
